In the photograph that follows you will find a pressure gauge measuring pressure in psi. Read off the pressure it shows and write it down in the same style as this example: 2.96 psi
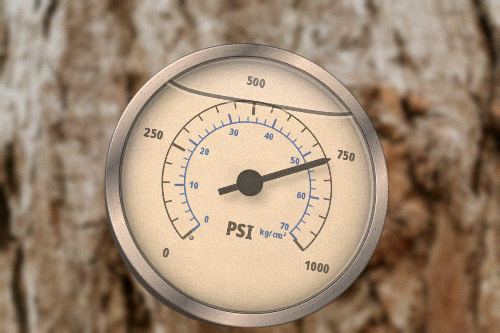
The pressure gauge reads 750 psi
